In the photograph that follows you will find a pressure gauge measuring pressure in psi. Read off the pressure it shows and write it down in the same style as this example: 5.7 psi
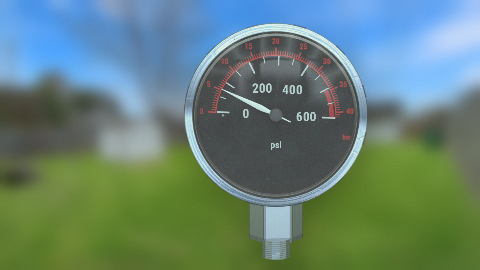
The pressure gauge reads 75 psi
